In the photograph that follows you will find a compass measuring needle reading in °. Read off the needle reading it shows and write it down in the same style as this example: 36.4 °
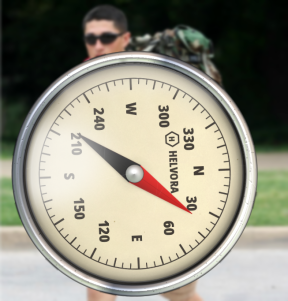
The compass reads 37.5 °
